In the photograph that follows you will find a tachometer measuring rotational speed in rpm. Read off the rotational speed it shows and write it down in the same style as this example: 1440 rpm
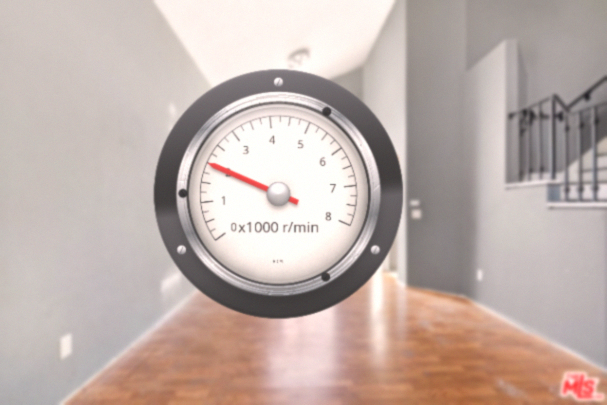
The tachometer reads 2000 rpm
